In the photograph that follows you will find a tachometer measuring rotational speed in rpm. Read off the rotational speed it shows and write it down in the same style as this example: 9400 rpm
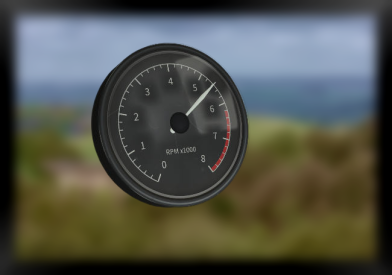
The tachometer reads 5400 rpm
